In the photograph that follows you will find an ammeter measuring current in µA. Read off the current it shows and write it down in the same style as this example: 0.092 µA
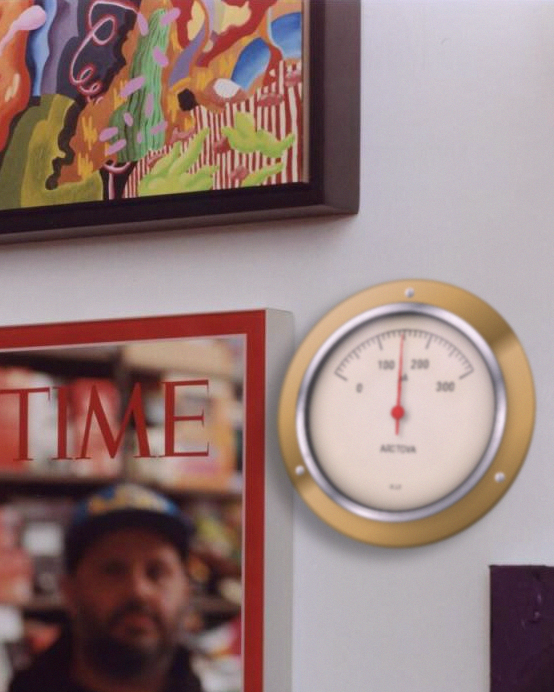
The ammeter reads 150 µA
